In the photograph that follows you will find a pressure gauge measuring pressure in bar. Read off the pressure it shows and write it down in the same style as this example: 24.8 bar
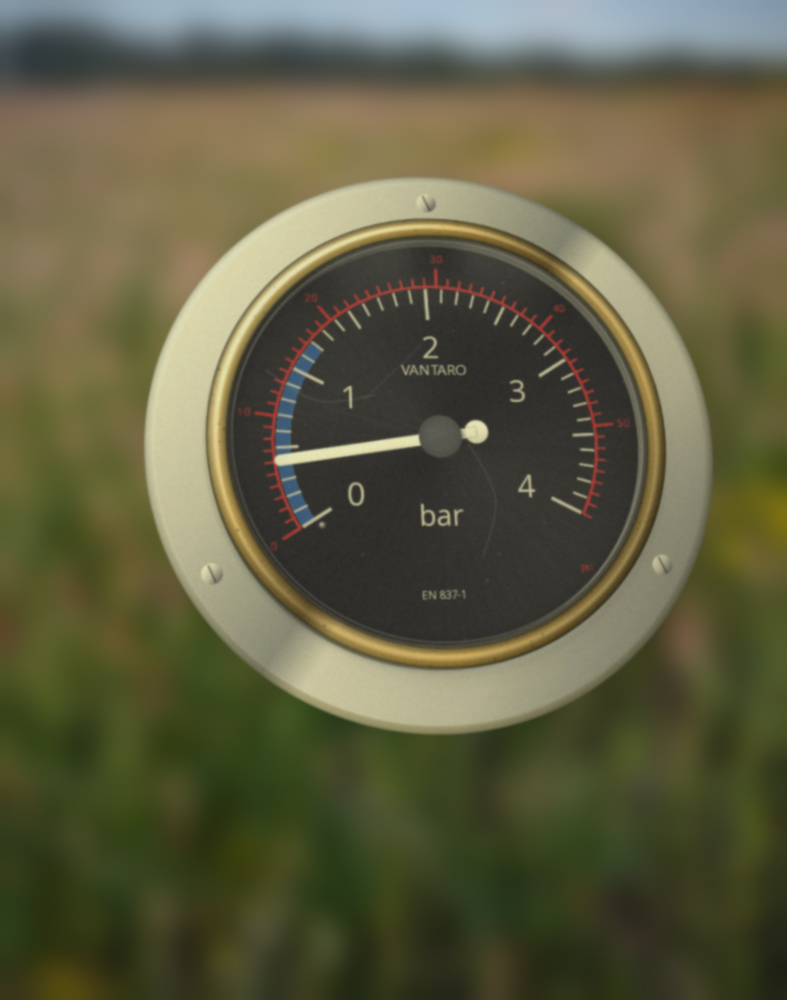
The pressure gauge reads 0.4 bar
